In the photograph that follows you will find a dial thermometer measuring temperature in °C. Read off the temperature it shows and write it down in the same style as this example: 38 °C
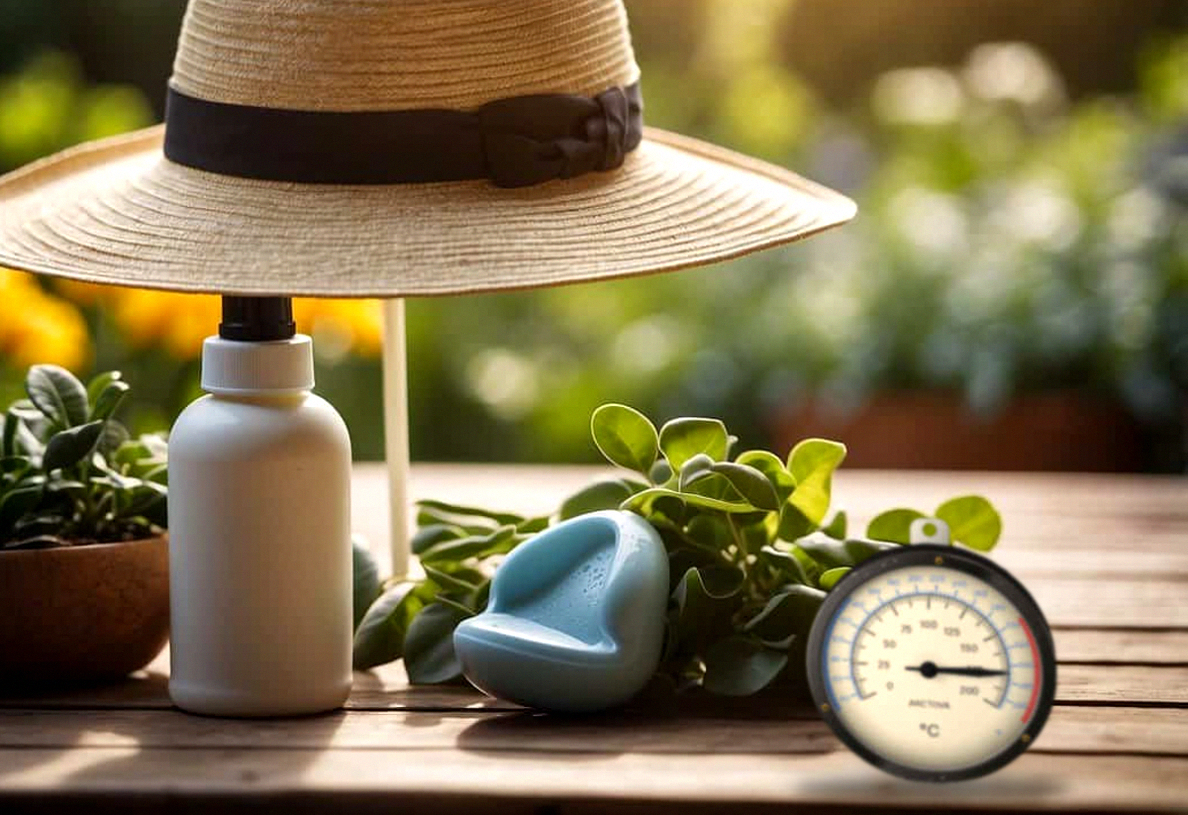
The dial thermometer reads 175 °C
